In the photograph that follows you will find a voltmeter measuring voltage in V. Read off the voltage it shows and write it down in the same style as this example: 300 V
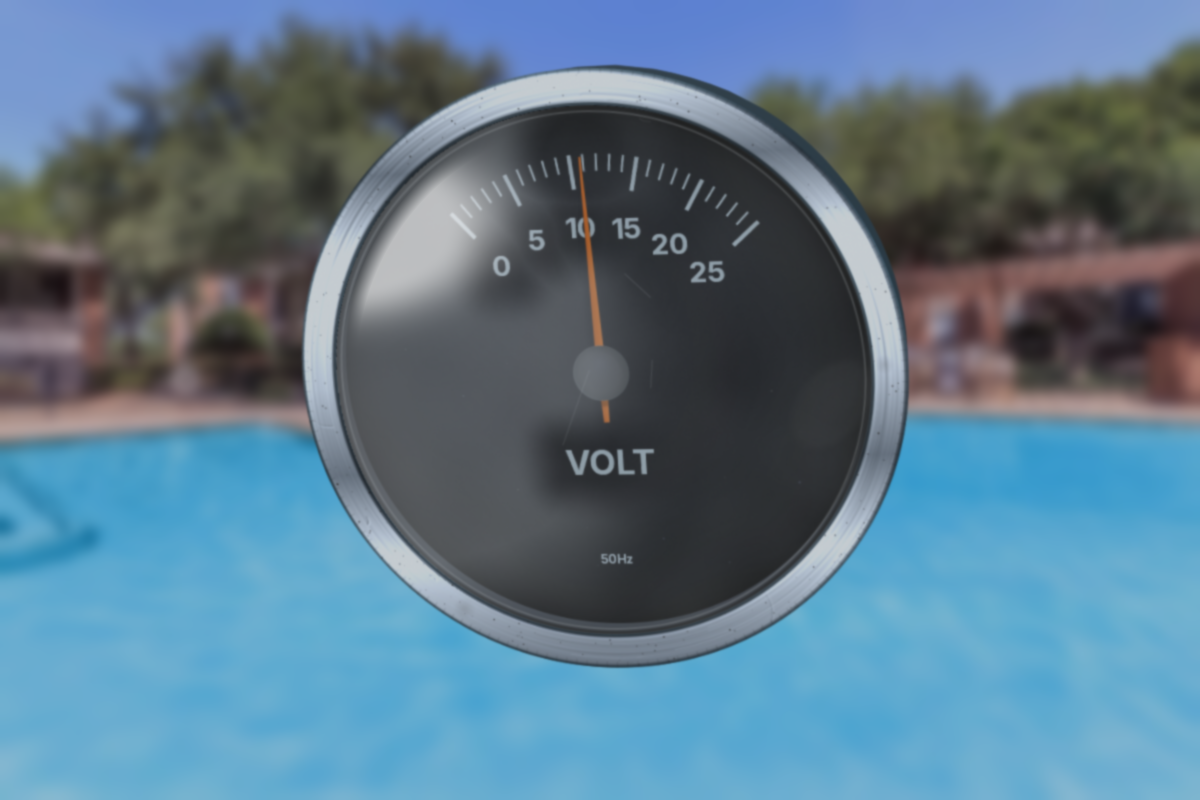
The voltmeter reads 11 V
